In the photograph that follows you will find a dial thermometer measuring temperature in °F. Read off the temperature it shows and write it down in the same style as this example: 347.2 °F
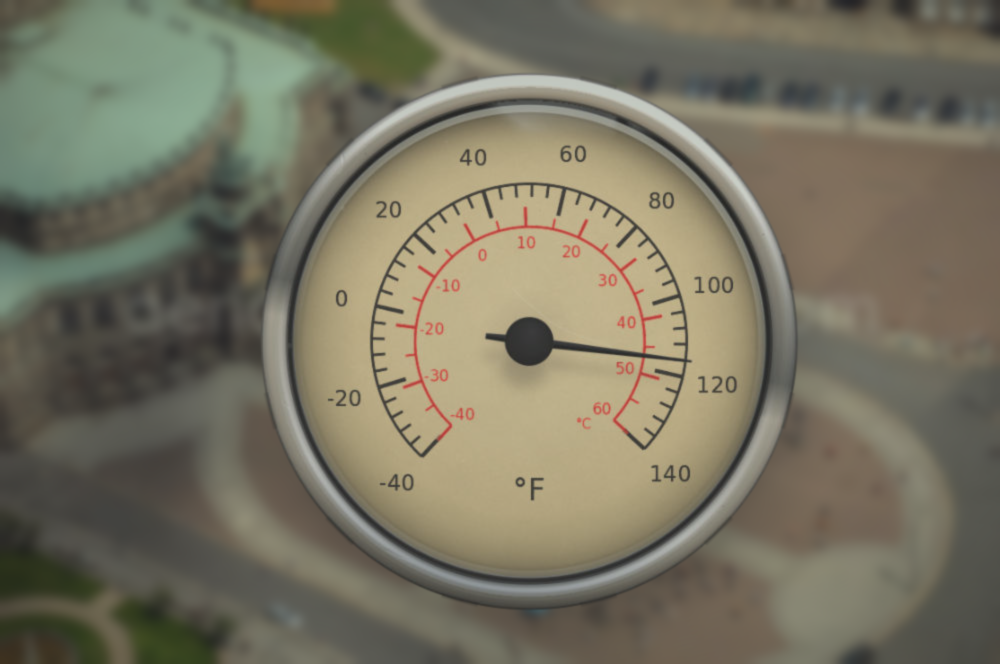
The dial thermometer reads 116 °F
